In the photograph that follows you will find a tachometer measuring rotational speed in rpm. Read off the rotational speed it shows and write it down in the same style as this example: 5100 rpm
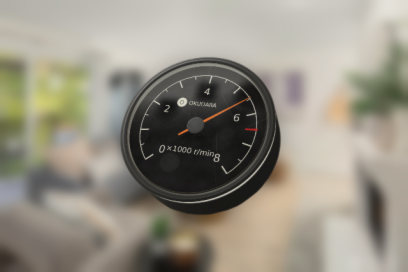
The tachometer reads 5500 rpm
